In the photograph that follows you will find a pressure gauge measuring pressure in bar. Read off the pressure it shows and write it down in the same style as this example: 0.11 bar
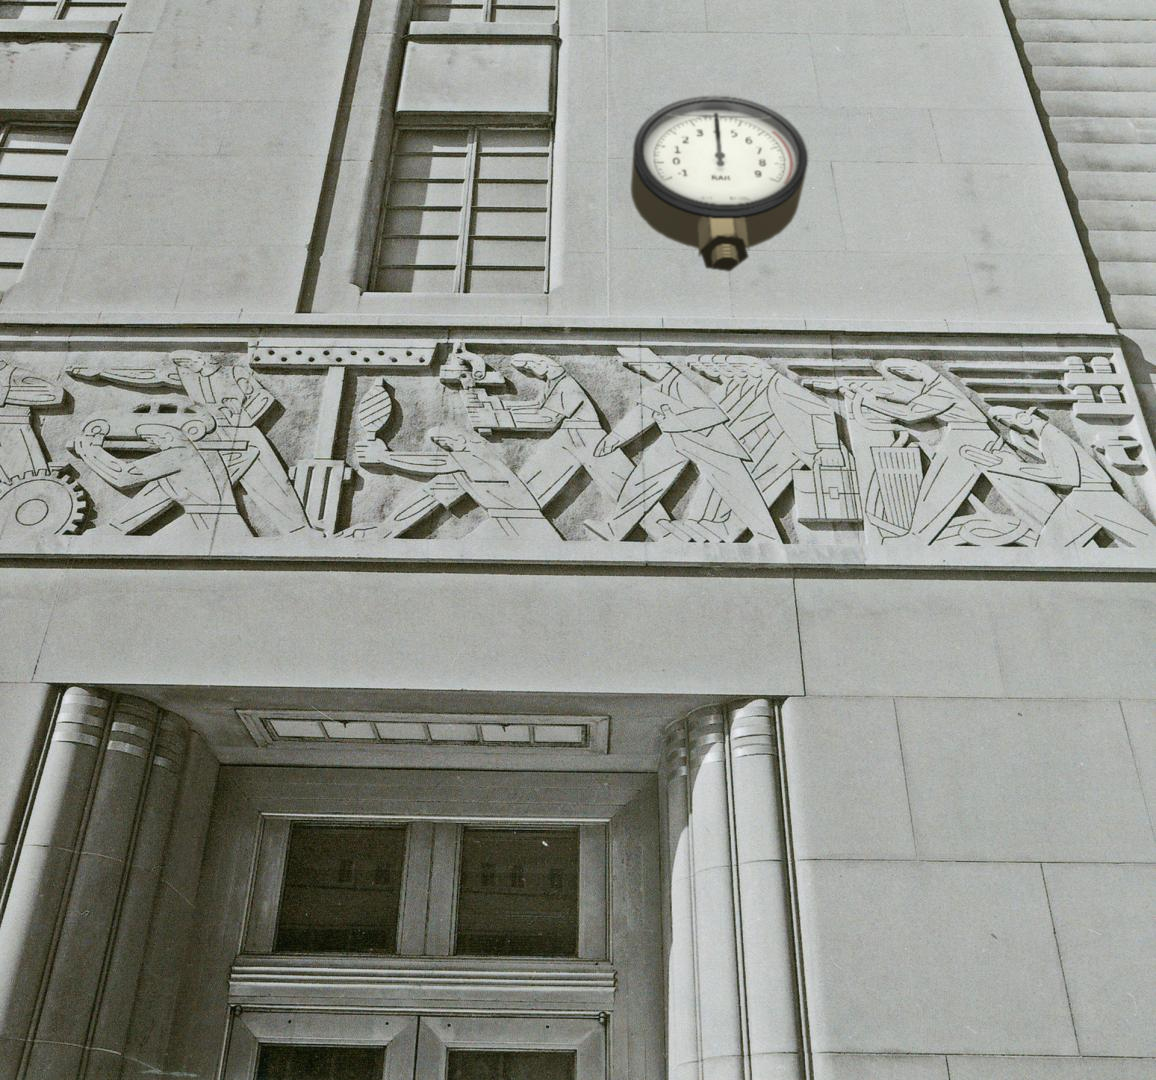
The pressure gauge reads 4 bar
